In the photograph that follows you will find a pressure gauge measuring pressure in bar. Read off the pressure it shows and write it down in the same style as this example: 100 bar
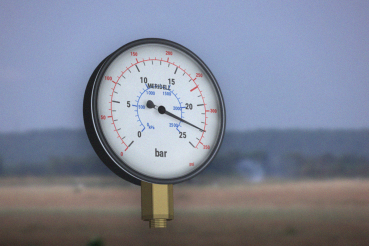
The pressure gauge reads 23 bar
